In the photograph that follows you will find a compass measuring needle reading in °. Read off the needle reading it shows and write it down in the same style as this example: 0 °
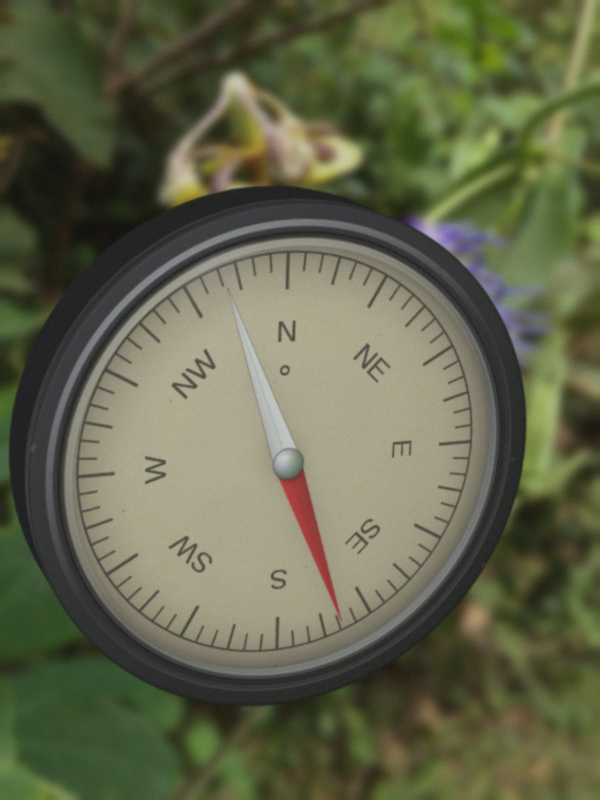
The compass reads 160 °
